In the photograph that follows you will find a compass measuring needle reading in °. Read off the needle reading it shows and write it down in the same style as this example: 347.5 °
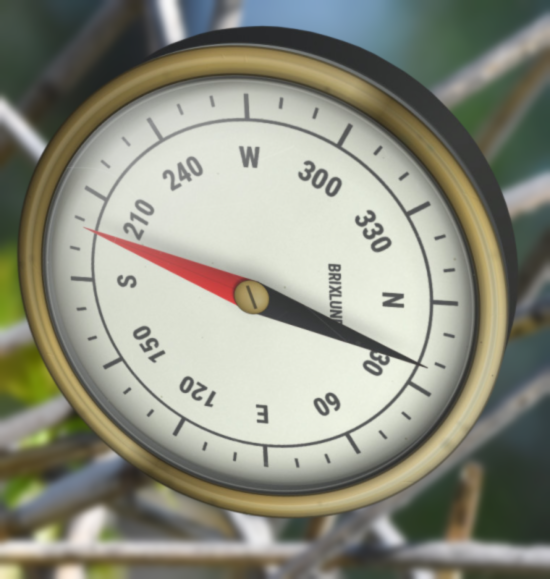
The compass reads 200 °
